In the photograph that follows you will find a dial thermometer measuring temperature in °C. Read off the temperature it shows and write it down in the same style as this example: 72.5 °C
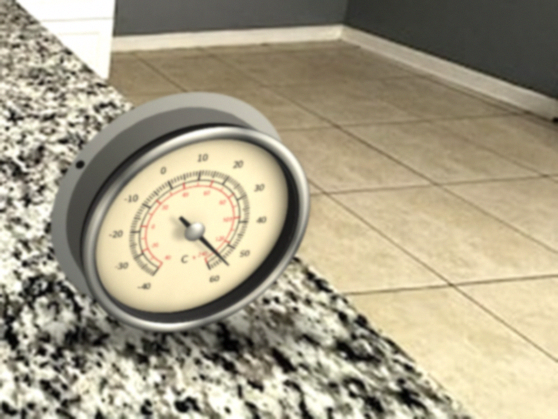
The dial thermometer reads 55 °C
